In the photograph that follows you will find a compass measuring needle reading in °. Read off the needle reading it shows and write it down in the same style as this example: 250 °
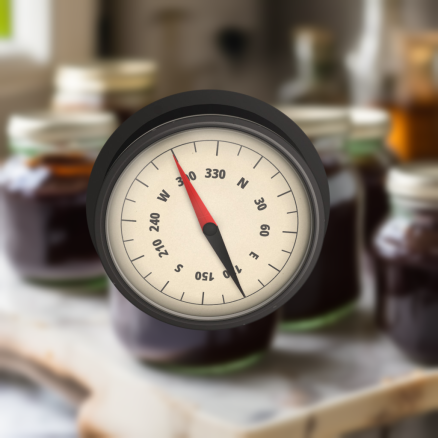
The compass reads 300 °
